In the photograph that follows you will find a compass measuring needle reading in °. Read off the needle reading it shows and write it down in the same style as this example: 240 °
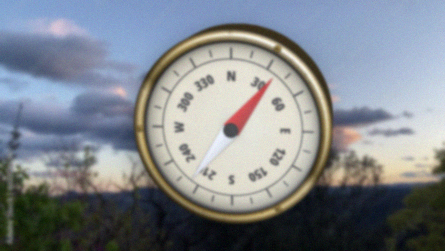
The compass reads 37.5 °
